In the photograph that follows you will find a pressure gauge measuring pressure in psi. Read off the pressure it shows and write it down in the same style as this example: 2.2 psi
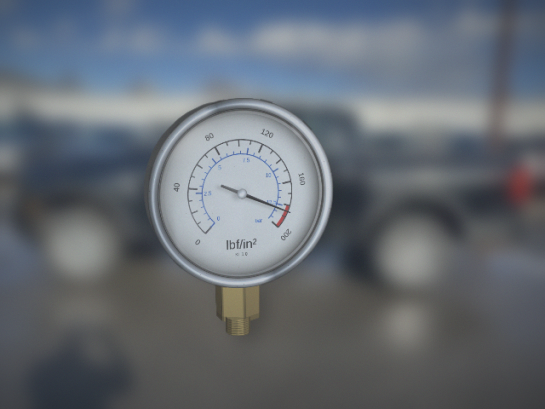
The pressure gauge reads 185 psi
